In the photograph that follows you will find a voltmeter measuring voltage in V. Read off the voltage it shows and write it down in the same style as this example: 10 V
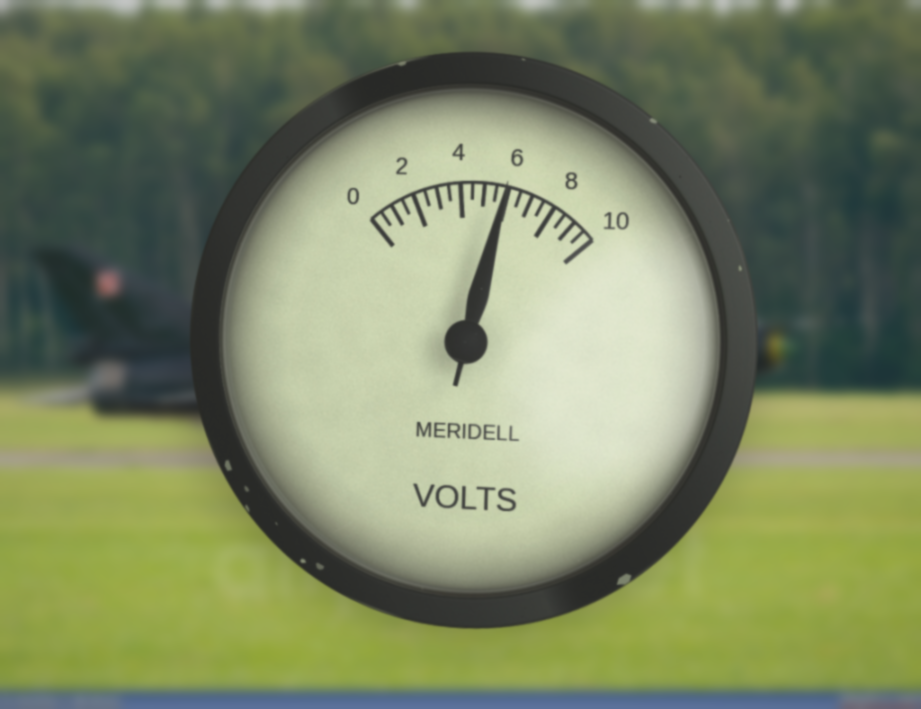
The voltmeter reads 6 V
